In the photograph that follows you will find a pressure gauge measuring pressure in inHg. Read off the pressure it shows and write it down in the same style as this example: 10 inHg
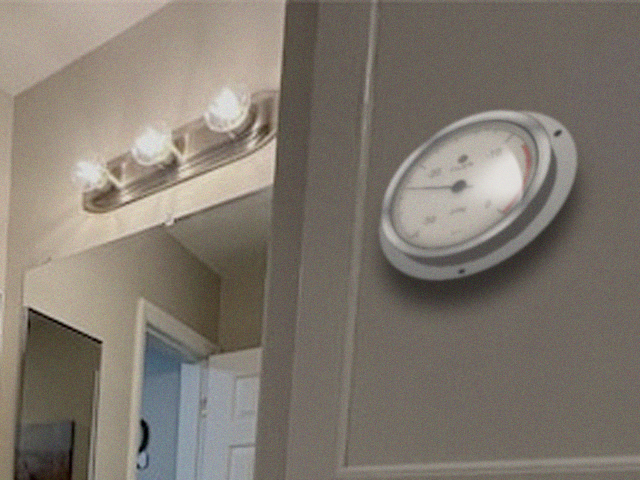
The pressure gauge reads -23 inHg
